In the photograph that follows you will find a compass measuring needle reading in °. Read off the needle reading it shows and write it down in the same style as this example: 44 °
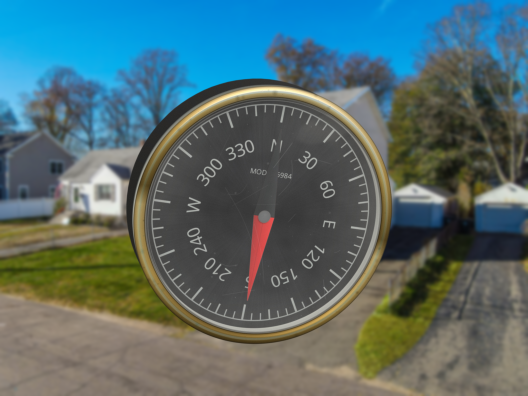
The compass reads 180 °
